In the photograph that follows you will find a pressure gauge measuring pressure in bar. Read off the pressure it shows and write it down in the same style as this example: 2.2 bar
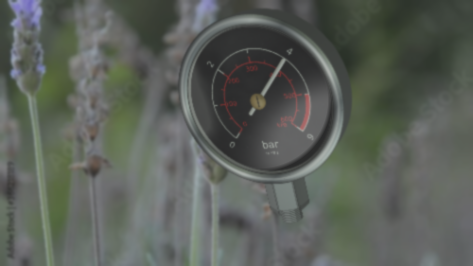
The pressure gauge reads 4 bar
